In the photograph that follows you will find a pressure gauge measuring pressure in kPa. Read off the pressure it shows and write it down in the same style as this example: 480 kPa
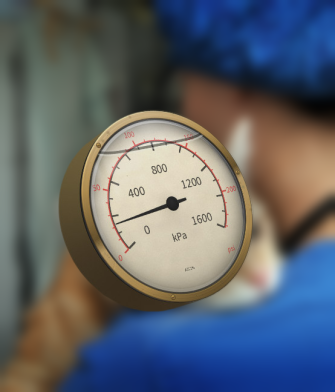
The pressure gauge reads 150 kPa
